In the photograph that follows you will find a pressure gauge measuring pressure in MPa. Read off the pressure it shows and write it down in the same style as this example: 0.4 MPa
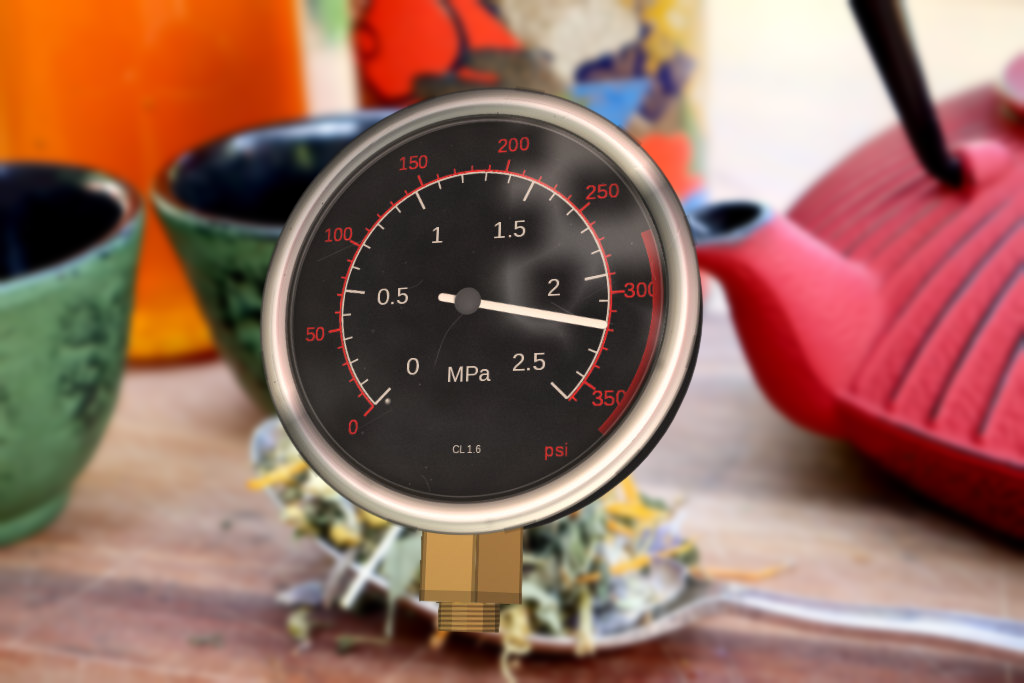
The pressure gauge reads 2.2 MPa
